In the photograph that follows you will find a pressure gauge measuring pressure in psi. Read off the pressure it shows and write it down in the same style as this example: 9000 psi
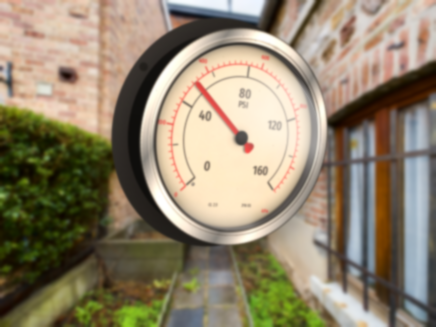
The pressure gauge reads 50 psi
